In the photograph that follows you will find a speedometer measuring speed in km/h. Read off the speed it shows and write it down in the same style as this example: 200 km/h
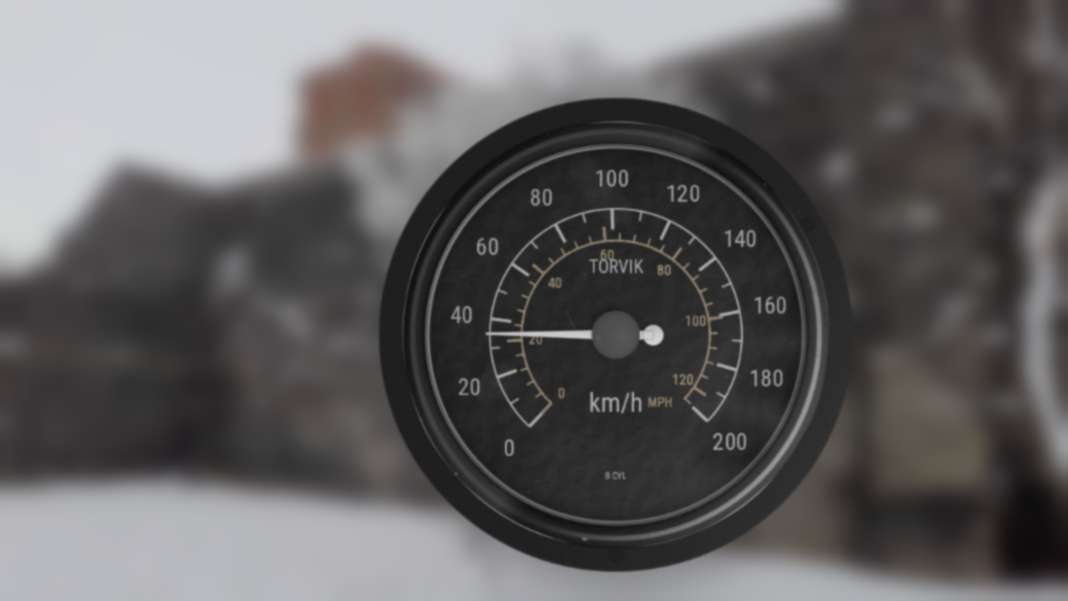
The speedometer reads 35 km/h
